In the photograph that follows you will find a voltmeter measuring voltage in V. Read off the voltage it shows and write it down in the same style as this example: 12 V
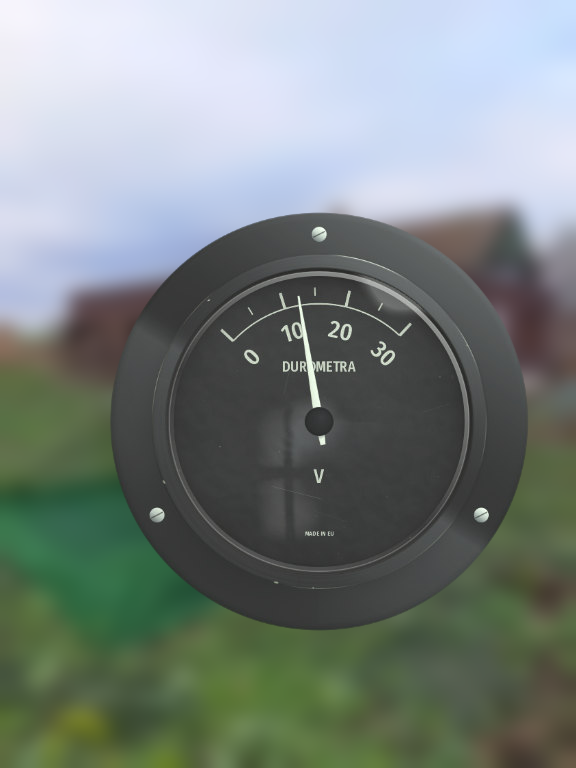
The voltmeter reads 12.5 V
